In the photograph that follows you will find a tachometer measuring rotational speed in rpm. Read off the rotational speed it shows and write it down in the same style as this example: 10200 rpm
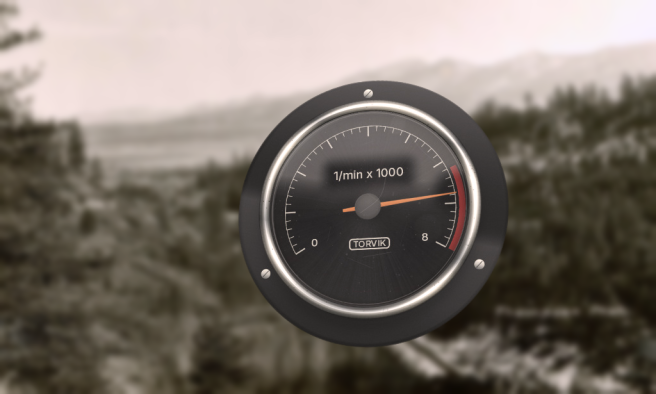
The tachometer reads 6800 rpm
